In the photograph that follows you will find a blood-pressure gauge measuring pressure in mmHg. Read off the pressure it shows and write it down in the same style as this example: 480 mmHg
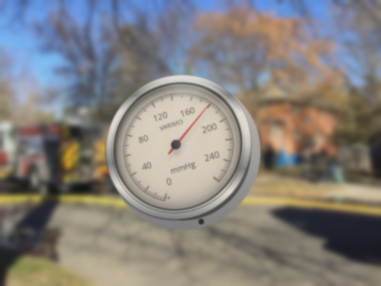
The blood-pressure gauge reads 180 mmHg
